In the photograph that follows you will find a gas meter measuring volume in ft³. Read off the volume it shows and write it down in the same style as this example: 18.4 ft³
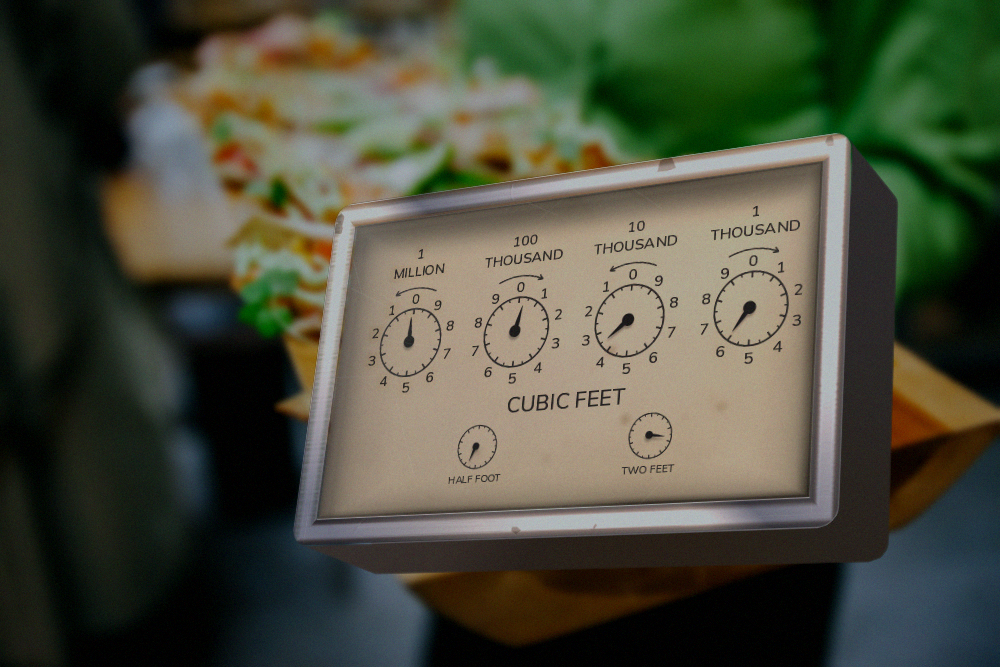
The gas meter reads 3600 ft³
